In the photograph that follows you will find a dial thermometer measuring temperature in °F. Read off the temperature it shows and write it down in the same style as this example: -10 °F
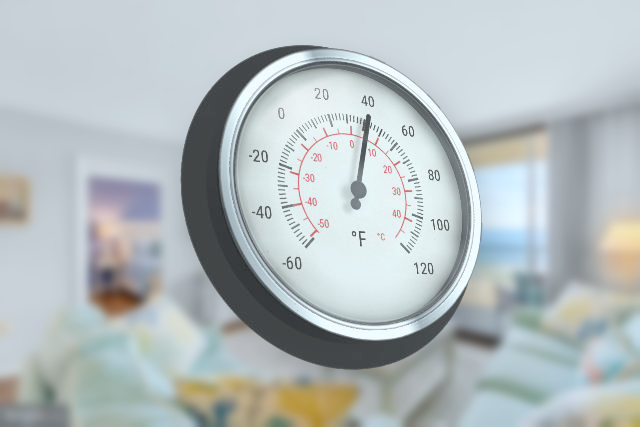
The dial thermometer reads 40 °F
